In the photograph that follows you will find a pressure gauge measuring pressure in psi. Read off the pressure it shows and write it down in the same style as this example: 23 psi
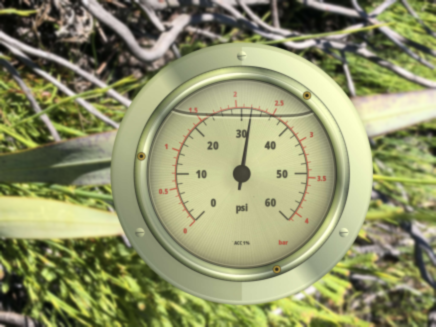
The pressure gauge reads 32 psi
